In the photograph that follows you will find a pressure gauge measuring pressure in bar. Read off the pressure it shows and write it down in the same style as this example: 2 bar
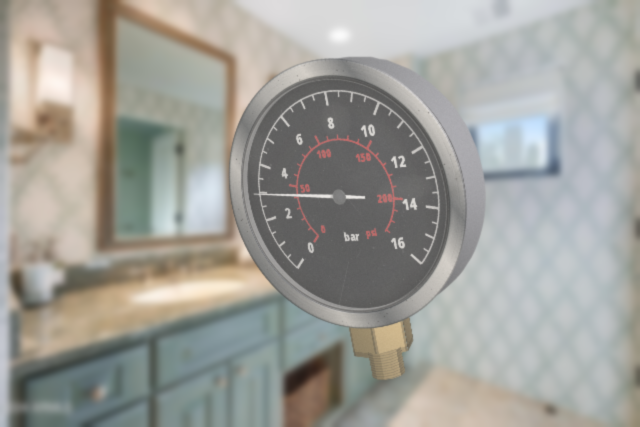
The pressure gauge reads 3 bar
